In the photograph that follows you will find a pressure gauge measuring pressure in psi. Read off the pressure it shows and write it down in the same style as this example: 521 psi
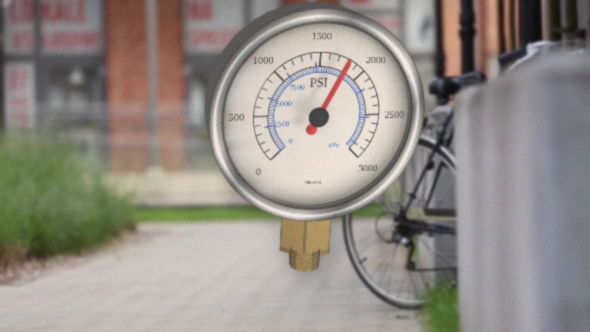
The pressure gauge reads 1800 psi
